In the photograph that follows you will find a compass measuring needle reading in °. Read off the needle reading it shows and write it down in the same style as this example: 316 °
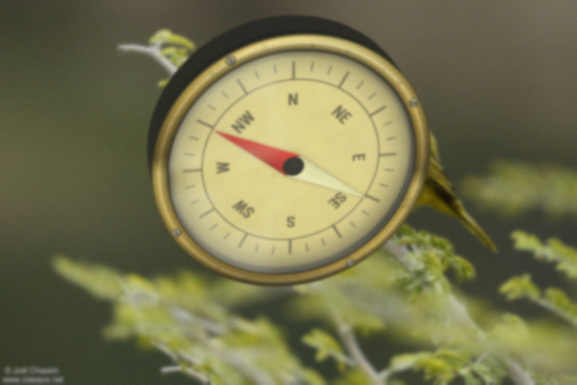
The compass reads 300 °
